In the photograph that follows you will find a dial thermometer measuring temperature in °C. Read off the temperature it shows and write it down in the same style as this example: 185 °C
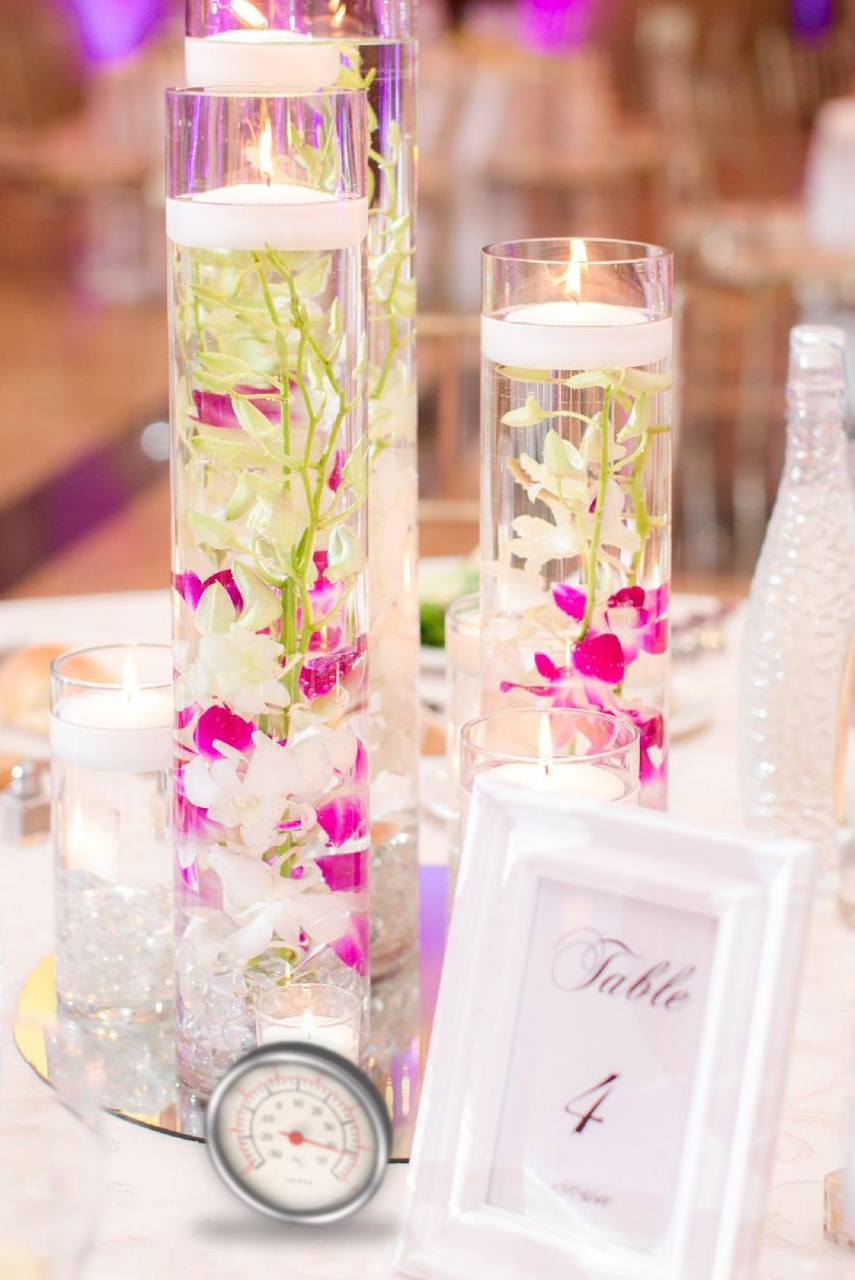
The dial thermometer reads 40 °C
